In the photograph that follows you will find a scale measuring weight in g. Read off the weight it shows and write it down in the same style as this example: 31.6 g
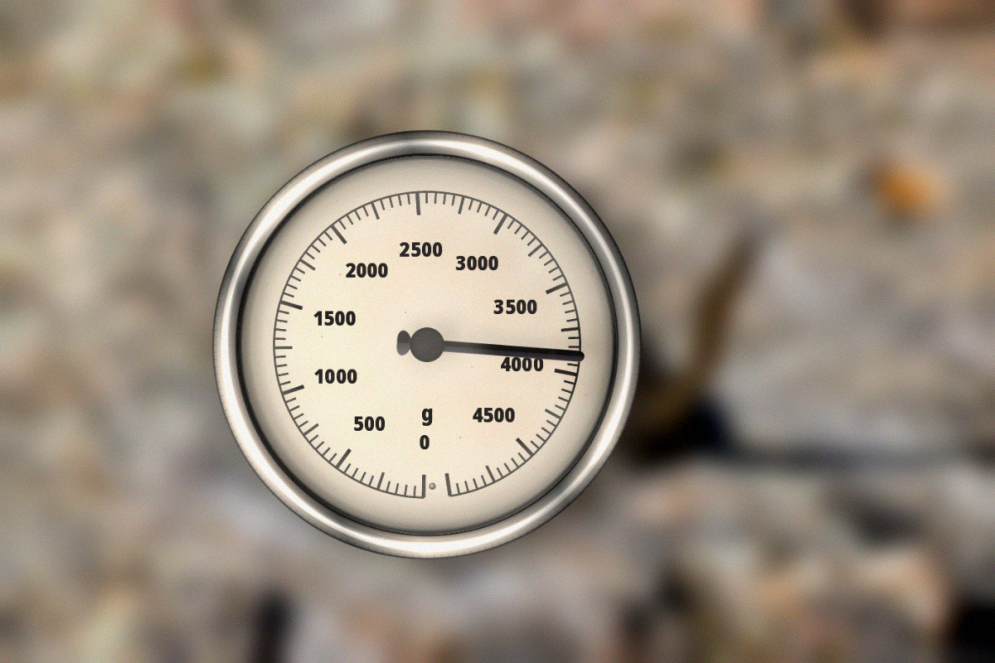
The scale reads 3900 g
